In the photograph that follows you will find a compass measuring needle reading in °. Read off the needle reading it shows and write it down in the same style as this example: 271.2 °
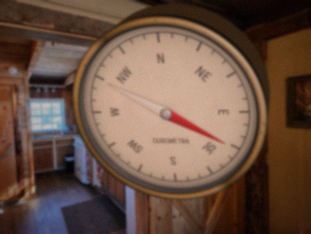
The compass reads 120 °
